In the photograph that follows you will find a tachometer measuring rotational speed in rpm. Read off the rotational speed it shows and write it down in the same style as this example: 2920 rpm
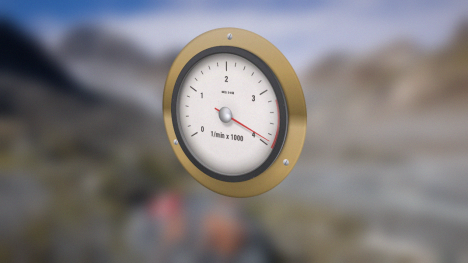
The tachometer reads 3900 rpm
